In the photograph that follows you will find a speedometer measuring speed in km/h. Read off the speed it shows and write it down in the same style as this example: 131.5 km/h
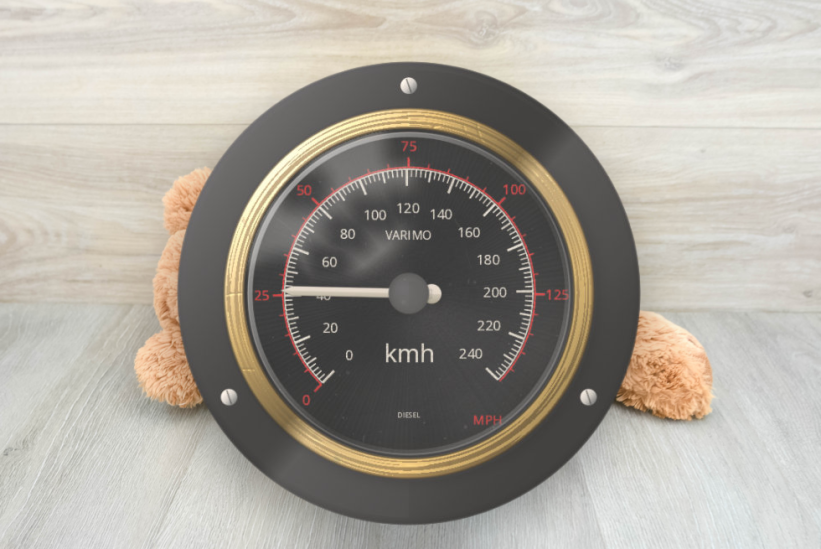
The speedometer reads 42 km/h
